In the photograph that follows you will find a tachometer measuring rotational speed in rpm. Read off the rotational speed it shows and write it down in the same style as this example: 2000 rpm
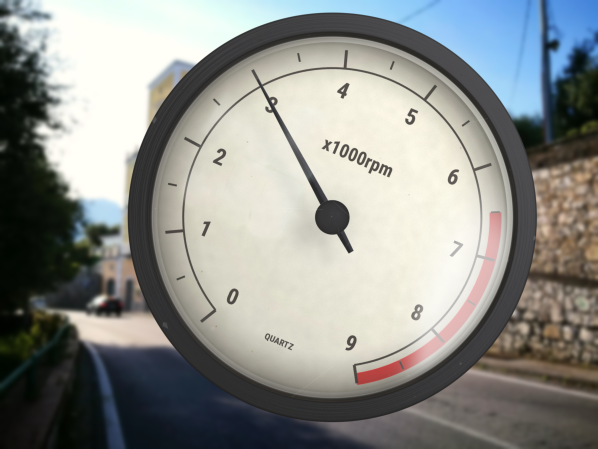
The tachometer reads 3000 rpm
